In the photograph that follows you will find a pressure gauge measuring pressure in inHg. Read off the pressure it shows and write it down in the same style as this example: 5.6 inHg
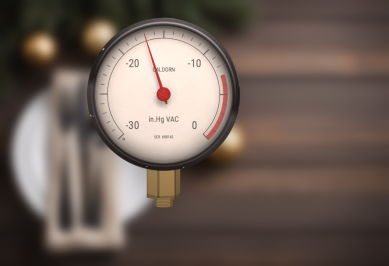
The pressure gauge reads -17 inHg
